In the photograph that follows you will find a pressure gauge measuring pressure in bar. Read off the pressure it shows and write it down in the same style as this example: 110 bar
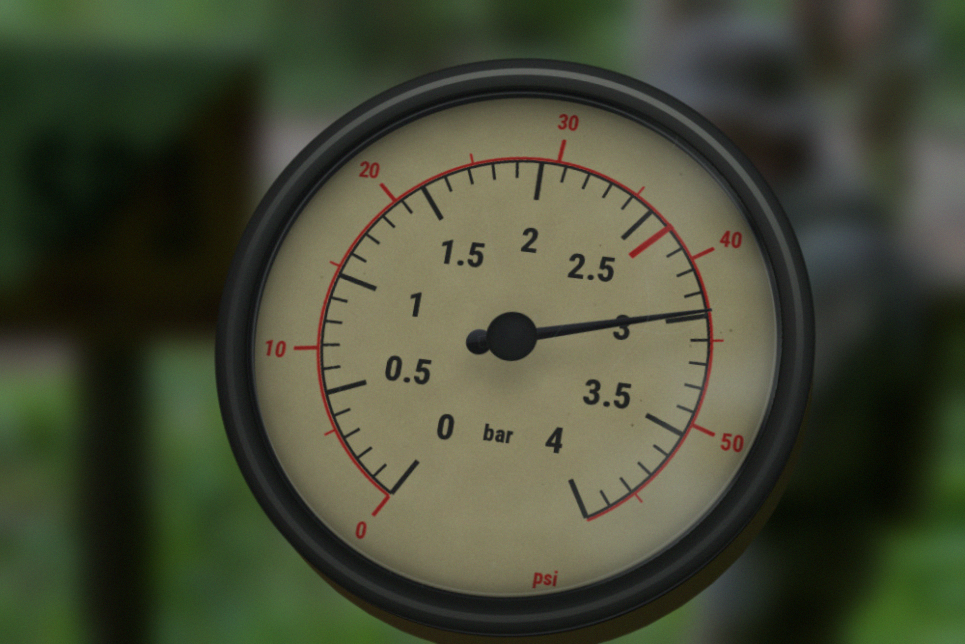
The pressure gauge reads 3 bar
